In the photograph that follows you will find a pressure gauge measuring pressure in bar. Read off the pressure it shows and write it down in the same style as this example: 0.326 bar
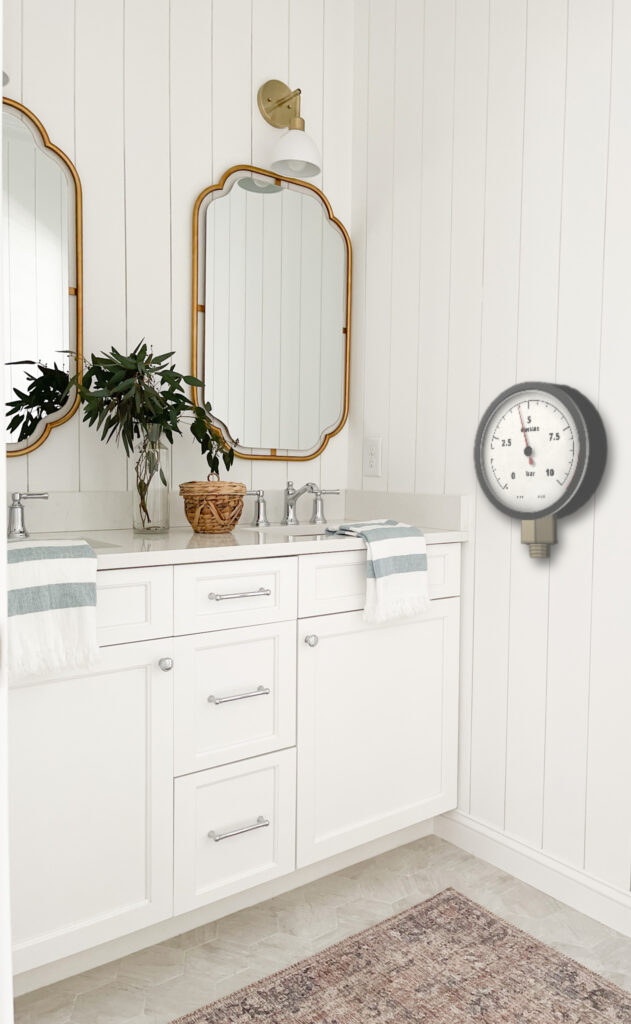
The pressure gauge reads 4.5 bar
